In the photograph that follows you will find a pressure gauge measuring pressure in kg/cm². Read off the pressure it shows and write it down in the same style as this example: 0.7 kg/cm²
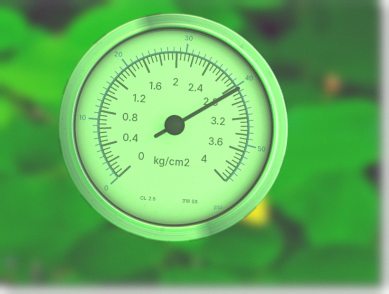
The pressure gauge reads 2.85 kg/cm²
